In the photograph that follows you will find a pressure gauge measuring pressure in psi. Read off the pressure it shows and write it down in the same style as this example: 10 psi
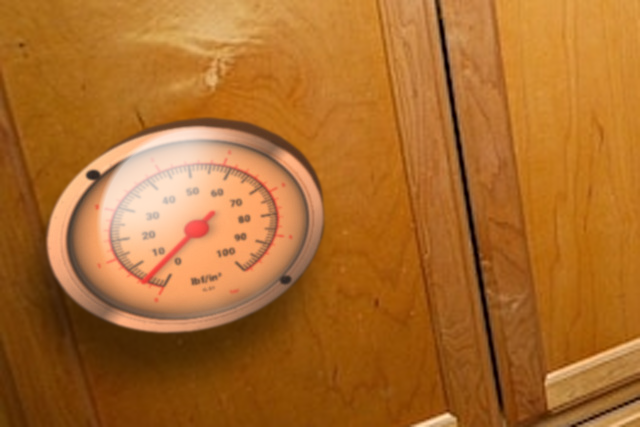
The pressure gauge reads 5 psi
